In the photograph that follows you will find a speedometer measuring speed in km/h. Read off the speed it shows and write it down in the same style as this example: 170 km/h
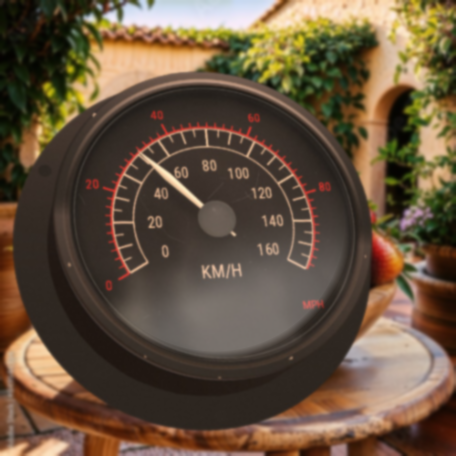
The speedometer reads 50 km/h
